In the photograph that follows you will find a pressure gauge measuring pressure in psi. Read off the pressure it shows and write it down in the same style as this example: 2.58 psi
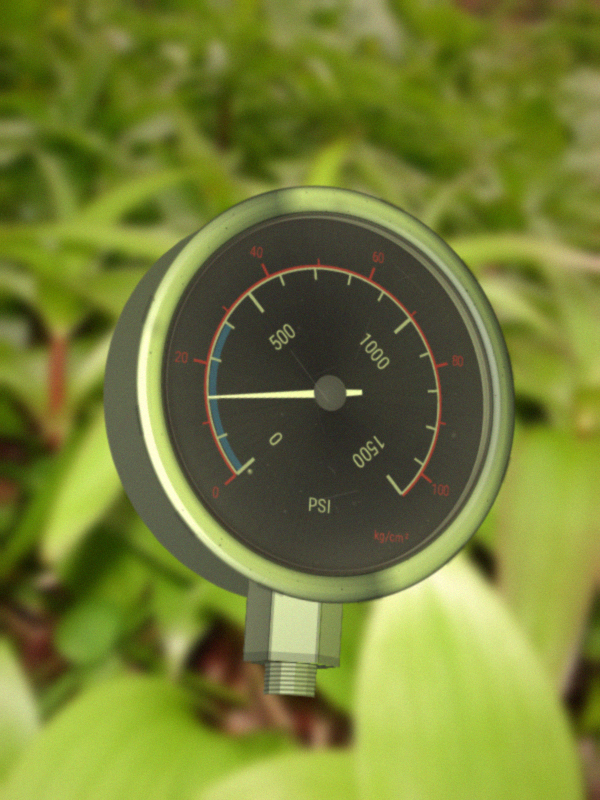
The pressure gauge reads 200 psi
